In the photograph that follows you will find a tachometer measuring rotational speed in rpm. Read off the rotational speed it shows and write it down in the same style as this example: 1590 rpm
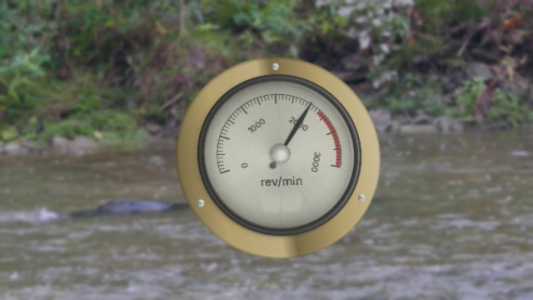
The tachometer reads 2000 rpm
